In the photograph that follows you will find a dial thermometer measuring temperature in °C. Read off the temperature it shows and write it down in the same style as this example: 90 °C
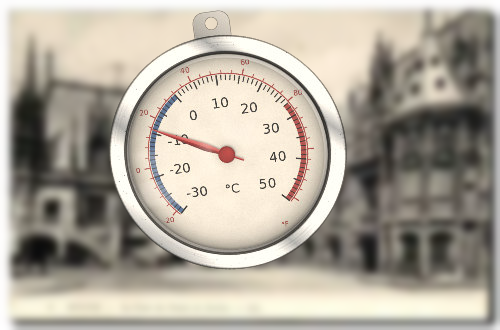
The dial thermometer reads -9 °C
